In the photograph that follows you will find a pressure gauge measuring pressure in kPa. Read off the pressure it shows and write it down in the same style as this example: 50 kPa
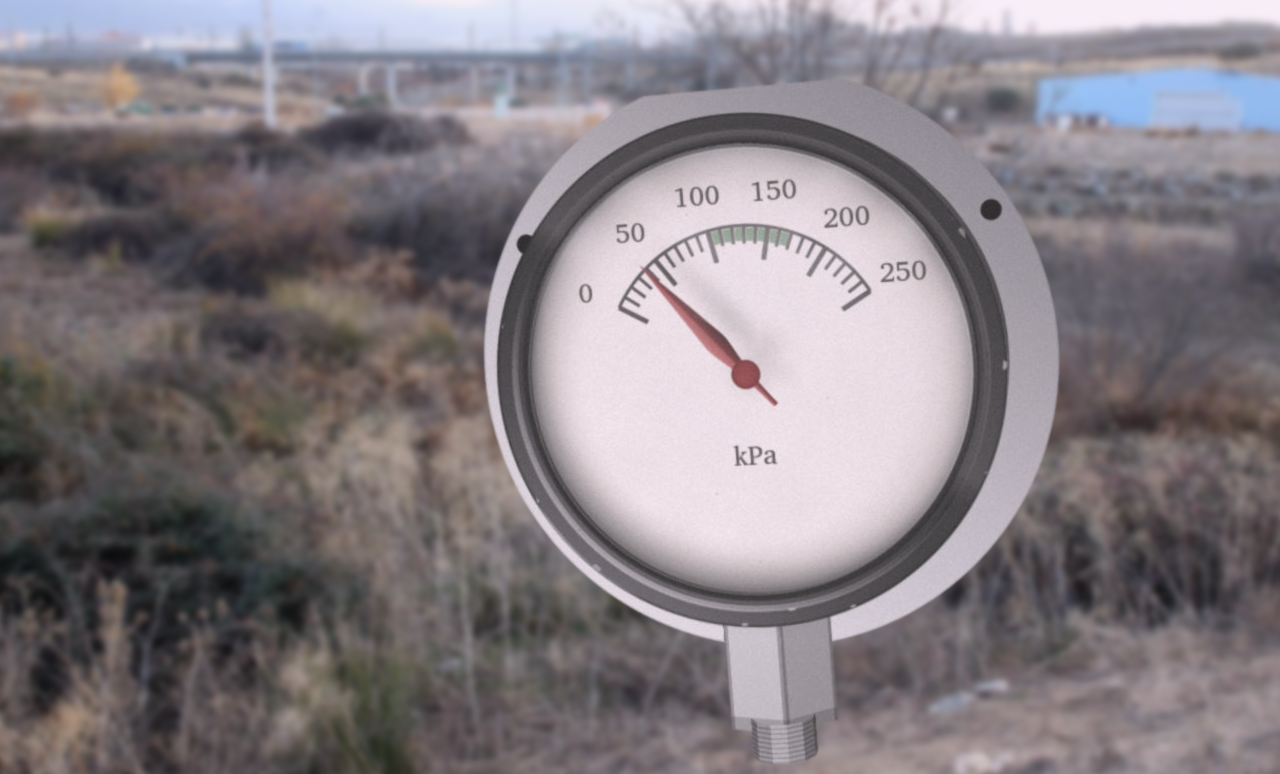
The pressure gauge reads 40 kPa
